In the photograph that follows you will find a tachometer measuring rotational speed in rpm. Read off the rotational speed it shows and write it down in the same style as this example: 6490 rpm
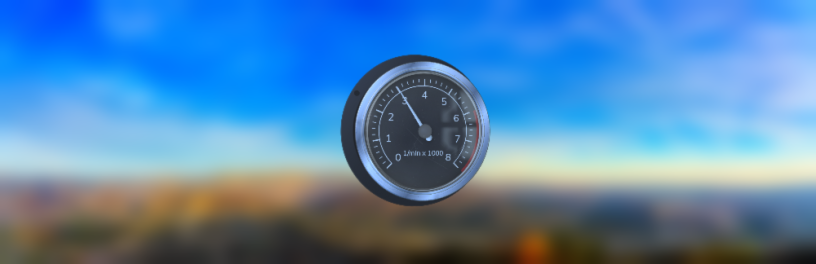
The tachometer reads 3000 rpm
